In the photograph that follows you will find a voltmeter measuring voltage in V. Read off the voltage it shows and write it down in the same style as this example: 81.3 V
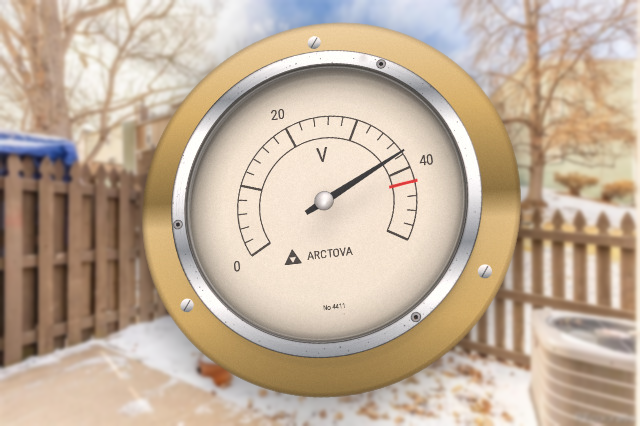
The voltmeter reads 38 V
